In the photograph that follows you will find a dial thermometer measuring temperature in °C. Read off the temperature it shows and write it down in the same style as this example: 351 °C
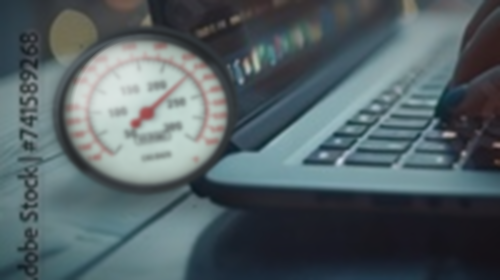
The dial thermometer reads 225 °C
